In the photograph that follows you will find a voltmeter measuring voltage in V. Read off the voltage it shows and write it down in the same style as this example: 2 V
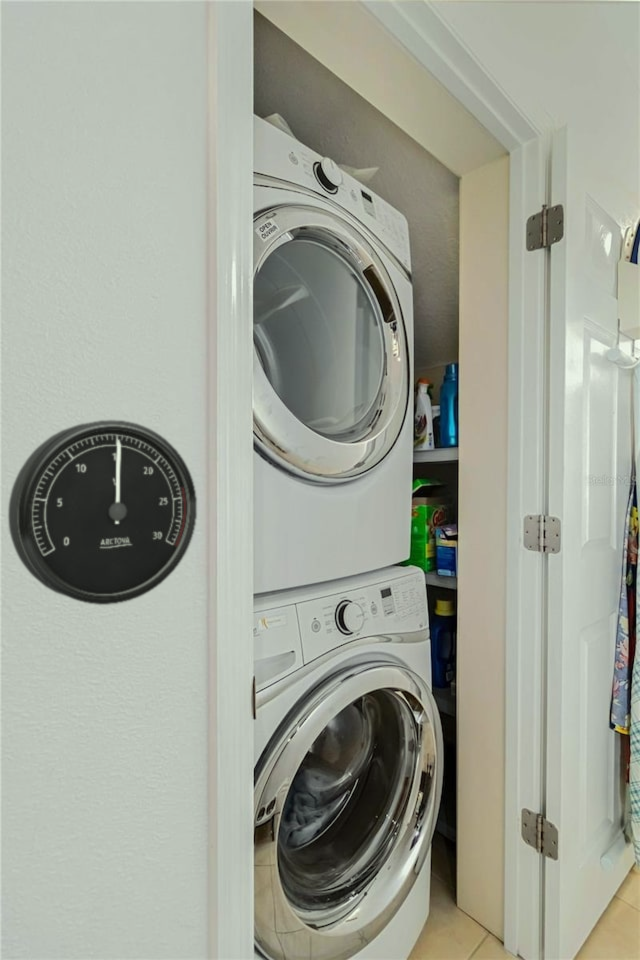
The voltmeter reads 15 V
